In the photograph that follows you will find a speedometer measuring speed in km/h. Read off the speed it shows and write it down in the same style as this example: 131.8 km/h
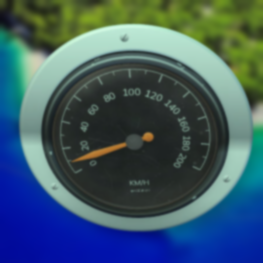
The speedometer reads 10 km/h
